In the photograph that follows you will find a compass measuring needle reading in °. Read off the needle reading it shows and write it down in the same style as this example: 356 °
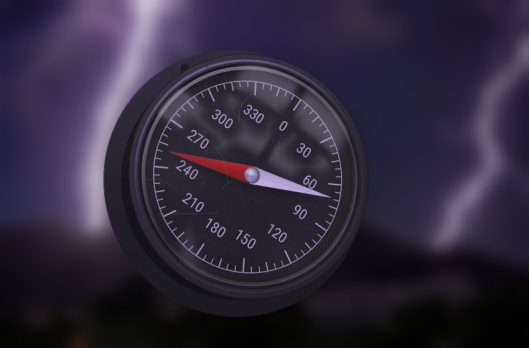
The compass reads 250 °
